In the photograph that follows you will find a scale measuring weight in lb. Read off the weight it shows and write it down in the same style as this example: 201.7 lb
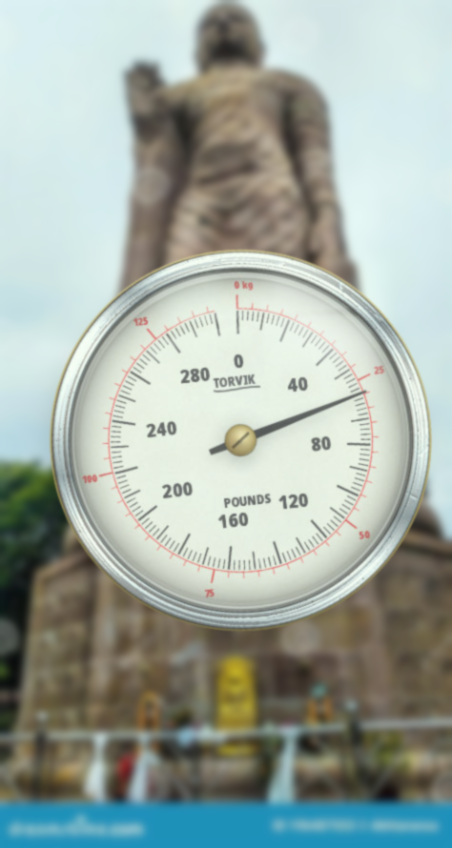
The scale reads 60 lb
